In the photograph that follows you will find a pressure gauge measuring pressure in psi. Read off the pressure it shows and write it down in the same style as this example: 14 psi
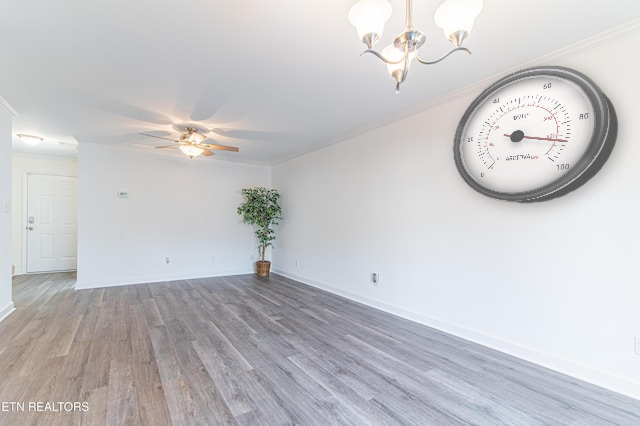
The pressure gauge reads 90 psi
